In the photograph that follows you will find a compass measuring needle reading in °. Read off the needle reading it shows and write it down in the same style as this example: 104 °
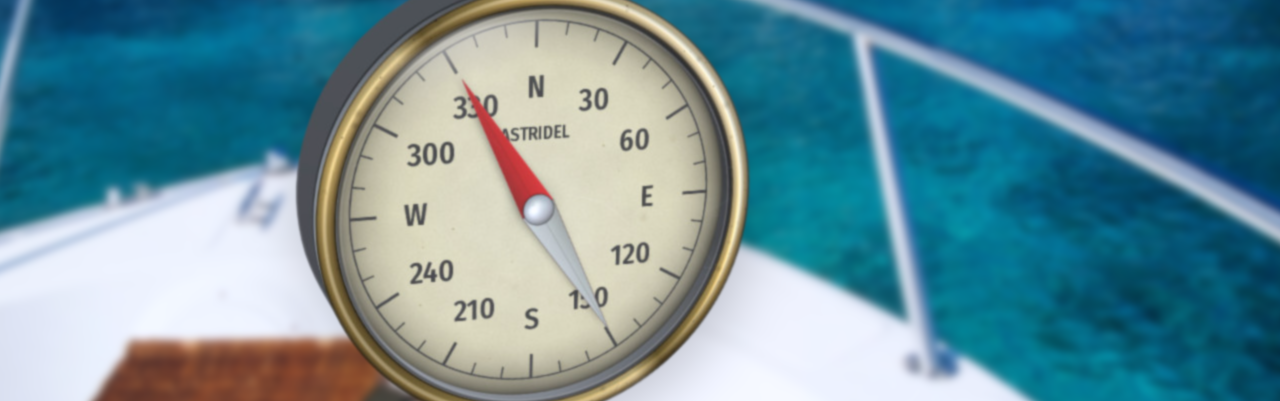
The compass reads 330 °
